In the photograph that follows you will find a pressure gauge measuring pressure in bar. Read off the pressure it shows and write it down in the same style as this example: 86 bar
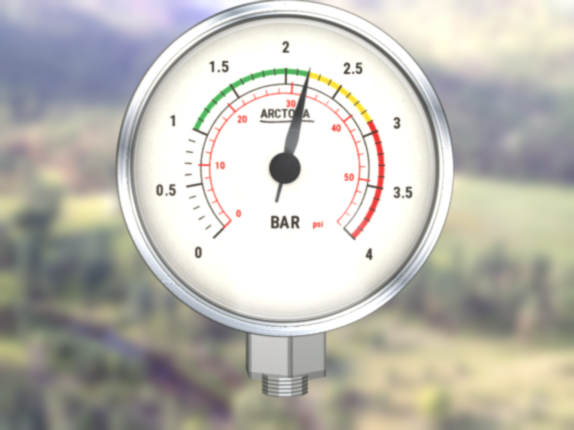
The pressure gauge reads 2.2 bar
